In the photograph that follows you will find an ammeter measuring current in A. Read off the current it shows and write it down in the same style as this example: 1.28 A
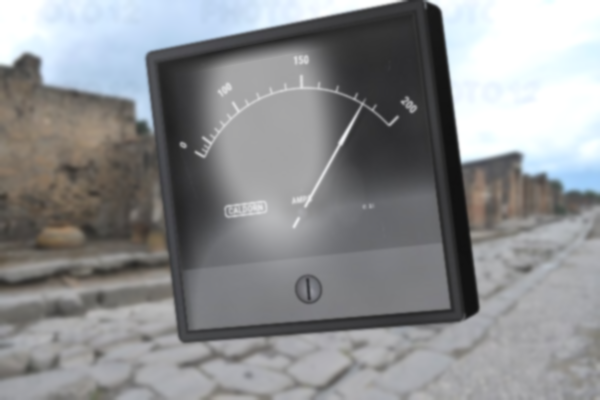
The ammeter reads 185 A
